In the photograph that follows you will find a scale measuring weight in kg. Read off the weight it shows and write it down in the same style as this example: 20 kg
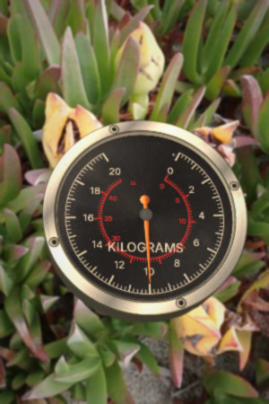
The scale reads 10 kg
